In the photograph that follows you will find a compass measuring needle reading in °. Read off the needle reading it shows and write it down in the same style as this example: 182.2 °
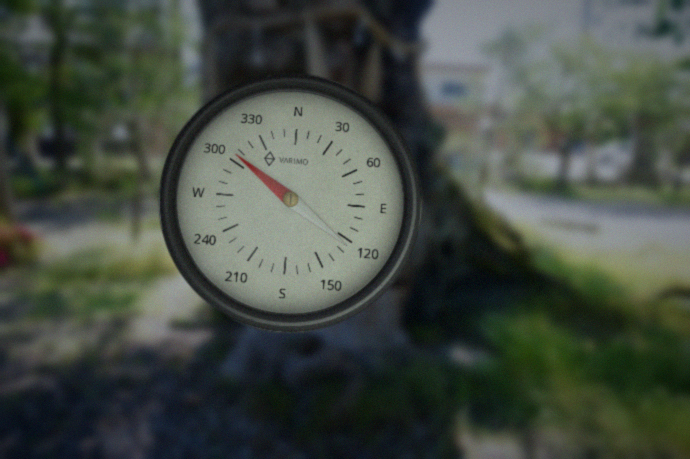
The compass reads 305 °
